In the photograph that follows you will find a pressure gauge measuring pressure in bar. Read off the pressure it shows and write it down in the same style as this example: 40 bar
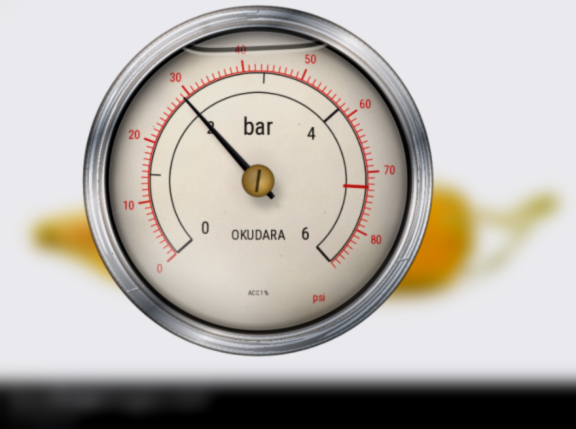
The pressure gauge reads 2 bar
